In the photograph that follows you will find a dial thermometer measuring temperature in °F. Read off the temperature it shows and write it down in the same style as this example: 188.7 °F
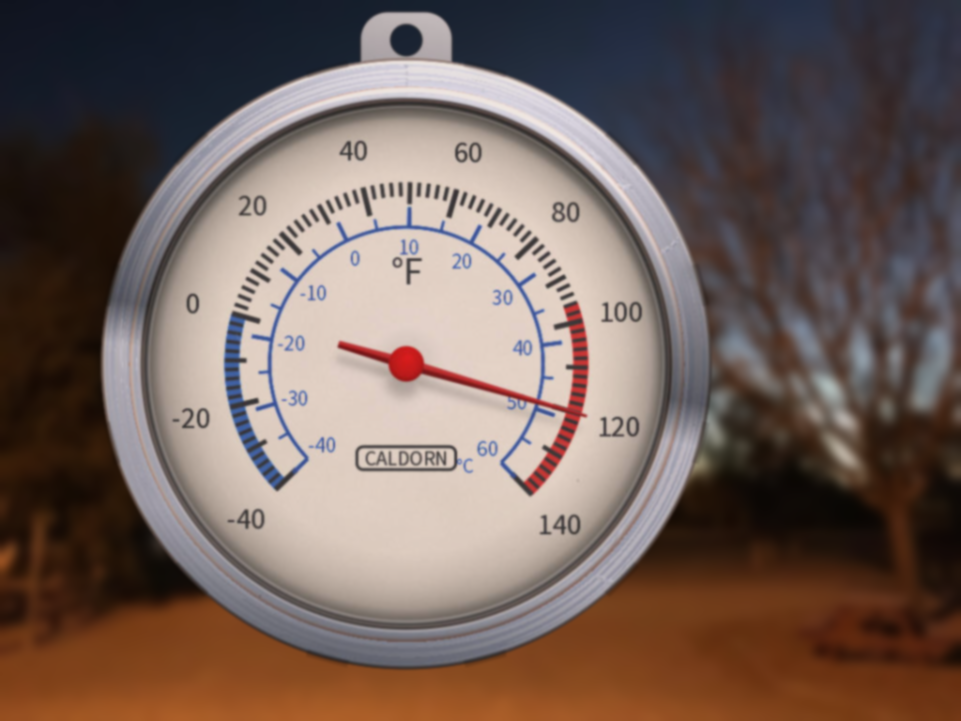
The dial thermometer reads 120 °F
